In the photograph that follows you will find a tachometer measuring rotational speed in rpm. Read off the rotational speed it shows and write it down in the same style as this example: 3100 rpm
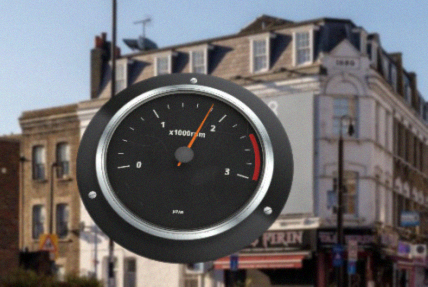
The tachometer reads 1800 rpm
